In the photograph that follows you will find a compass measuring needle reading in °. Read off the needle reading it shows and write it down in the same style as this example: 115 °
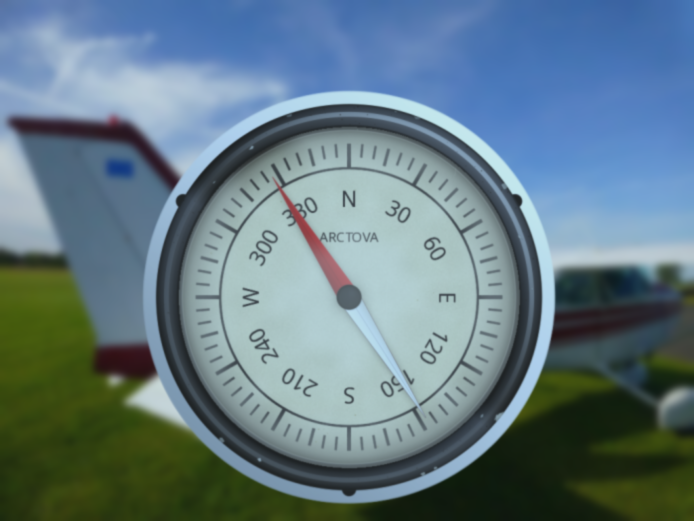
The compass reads 327.5 °
